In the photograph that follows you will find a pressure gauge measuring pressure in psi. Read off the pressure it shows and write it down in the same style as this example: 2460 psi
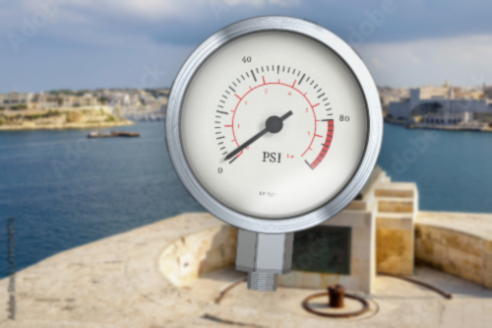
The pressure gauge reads 2 psi
